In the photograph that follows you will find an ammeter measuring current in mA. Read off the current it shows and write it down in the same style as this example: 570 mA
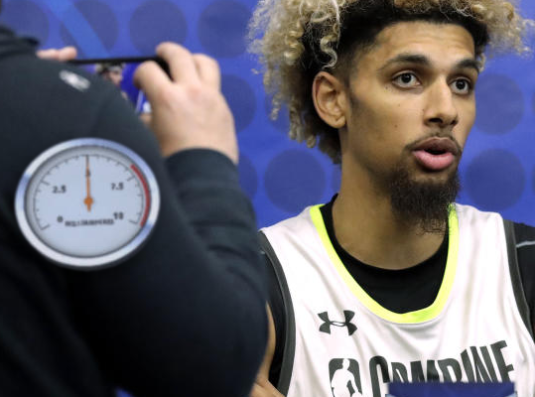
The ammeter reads 5 mA
